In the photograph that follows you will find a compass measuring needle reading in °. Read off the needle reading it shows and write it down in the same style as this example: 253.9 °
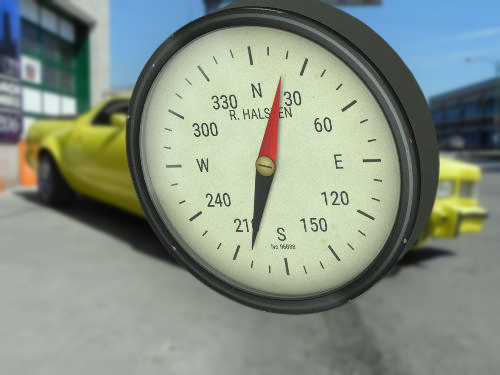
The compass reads 20 °
